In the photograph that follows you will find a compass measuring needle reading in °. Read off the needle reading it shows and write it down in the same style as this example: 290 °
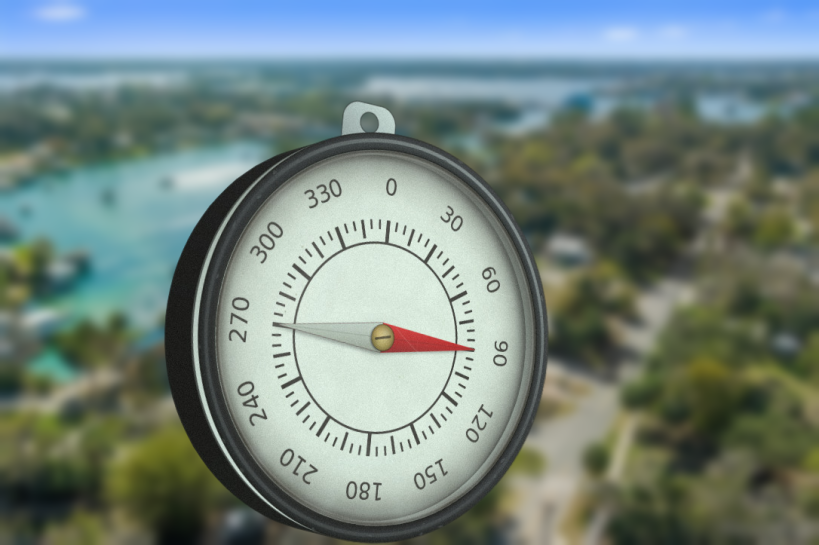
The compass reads 90 °
